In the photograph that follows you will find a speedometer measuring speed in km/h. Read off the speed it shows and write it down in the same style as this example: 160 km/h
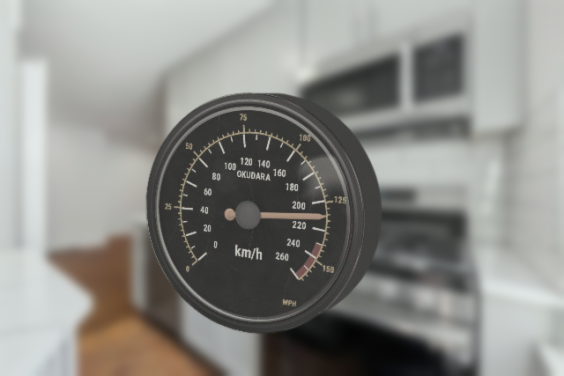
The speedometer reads 210 km/h
